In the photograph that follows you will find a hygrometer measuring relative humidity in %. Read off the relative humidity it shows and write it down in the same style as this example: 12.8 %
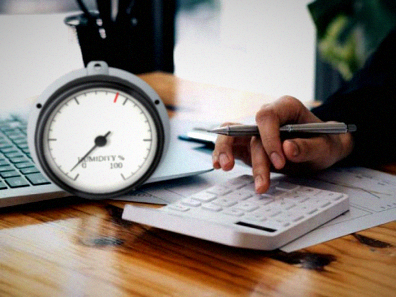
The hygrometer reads 4 %
